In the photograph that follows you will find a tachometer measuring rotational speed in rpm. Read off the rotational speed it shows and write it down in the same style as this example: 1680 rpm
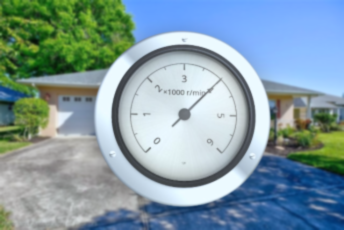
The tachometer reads 4000 rpm
